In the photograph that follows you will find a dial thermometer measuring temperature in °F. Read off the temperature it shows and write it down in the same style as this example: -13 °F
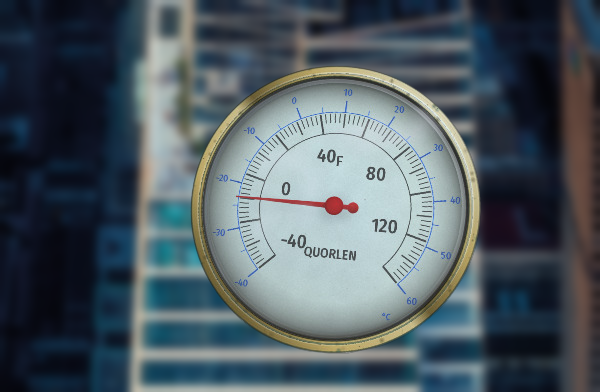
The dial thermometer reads -10 °F
